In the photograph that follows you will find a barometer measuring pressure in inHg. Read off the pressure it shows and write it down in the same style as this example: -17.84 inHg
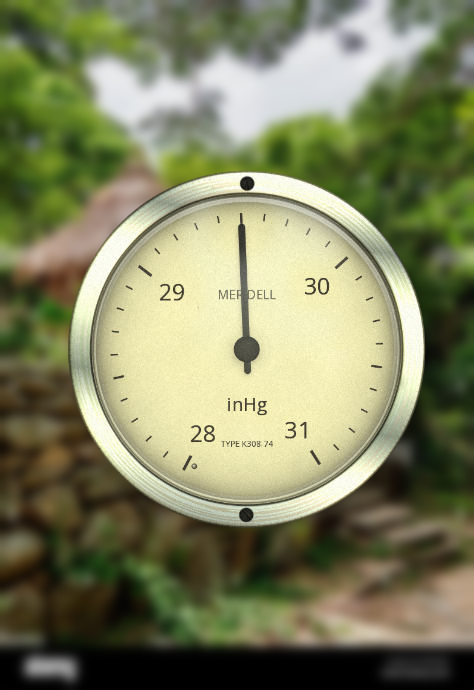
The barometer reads 29.5 inHg
